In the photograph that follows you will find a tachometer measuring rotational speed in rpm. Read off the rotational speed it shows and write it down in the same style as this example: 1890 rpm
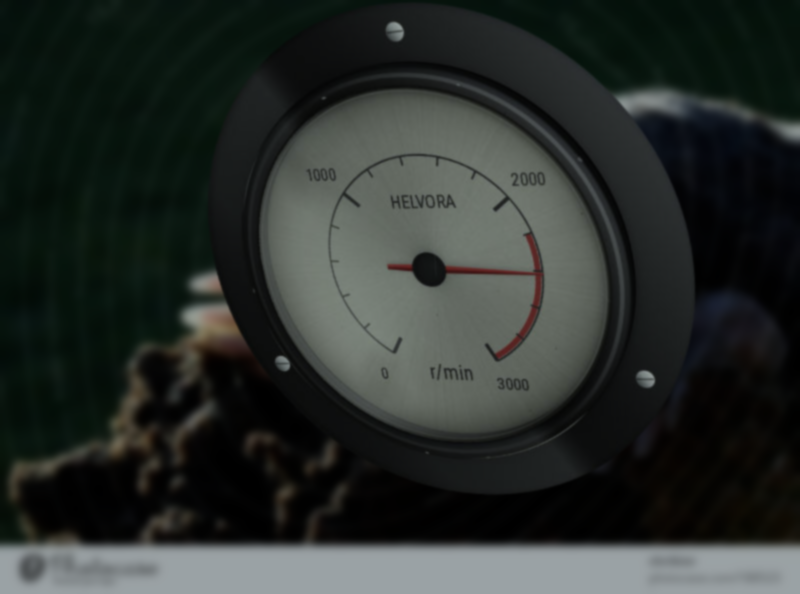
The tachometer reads 2400 rpm
